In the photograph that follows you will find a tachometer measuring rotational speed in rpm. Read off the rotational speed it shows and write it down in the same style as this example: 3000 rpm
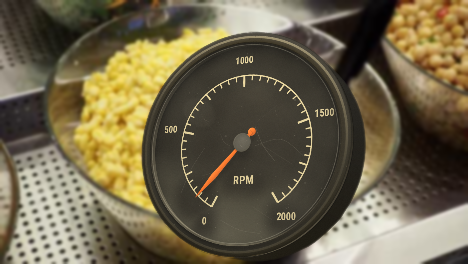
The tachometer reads 100 rpm
